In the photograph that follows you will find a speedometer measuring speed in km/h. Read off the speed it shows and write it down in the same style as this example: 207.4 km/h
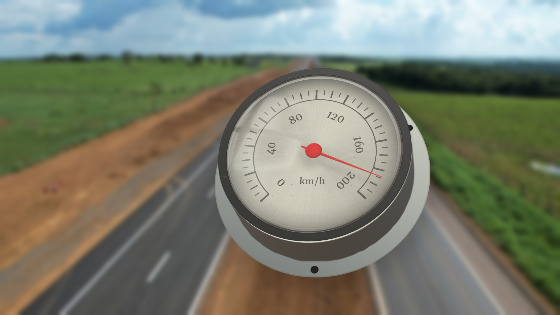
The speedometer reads 185 km/h
